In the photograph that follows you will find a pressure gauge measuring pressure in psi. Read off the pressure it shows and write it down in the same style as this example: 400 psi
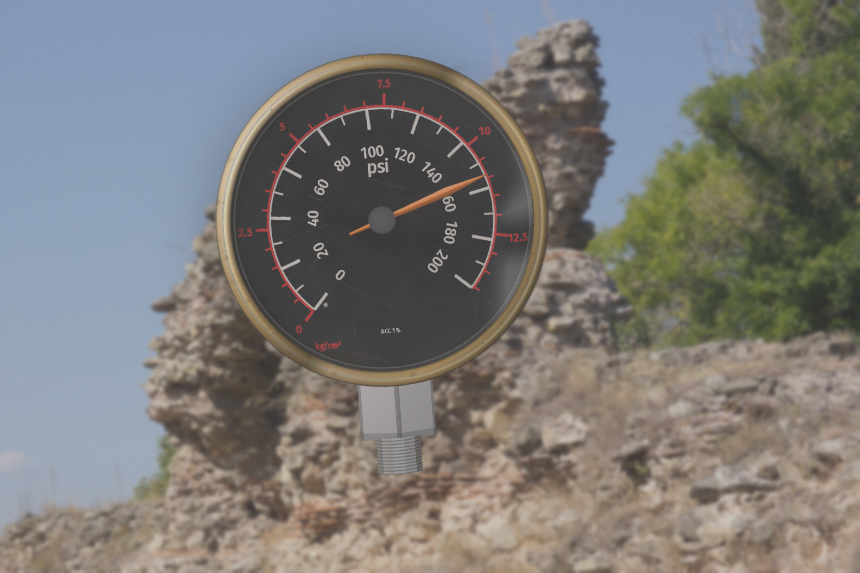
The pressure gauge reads 155 psi
